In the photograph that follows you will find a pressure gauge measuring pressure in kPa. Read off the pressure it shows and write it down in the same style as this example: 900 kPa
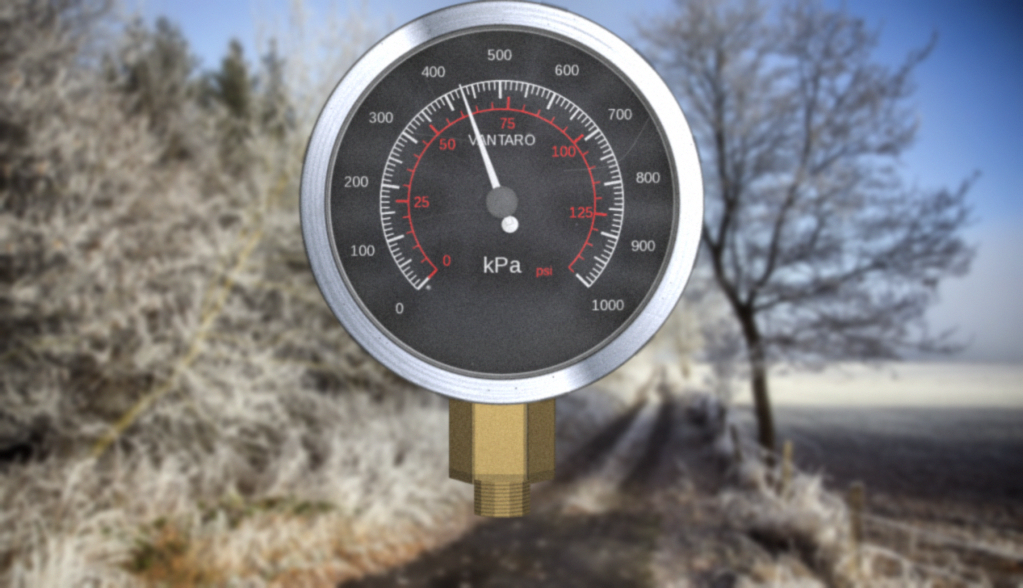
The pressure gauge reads 430 kPa
